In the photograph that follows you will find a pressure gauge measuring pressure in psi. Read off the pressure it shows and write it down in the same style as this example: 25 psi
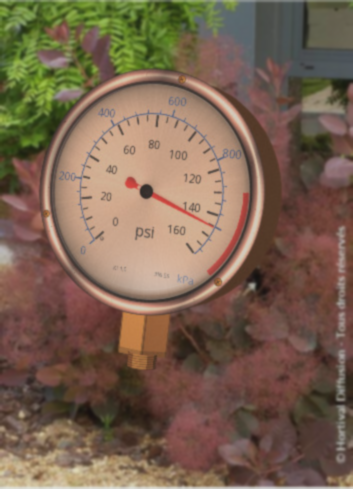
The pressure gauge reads 145 psi
